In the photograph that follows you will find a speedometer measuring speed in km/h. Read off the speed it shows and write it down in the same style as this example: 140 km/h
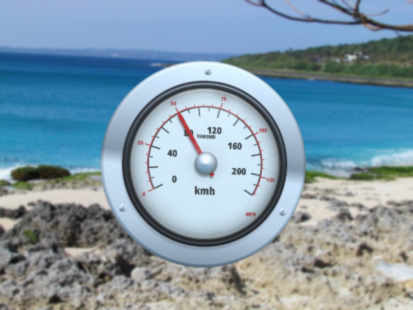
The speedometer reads 80 km/h
